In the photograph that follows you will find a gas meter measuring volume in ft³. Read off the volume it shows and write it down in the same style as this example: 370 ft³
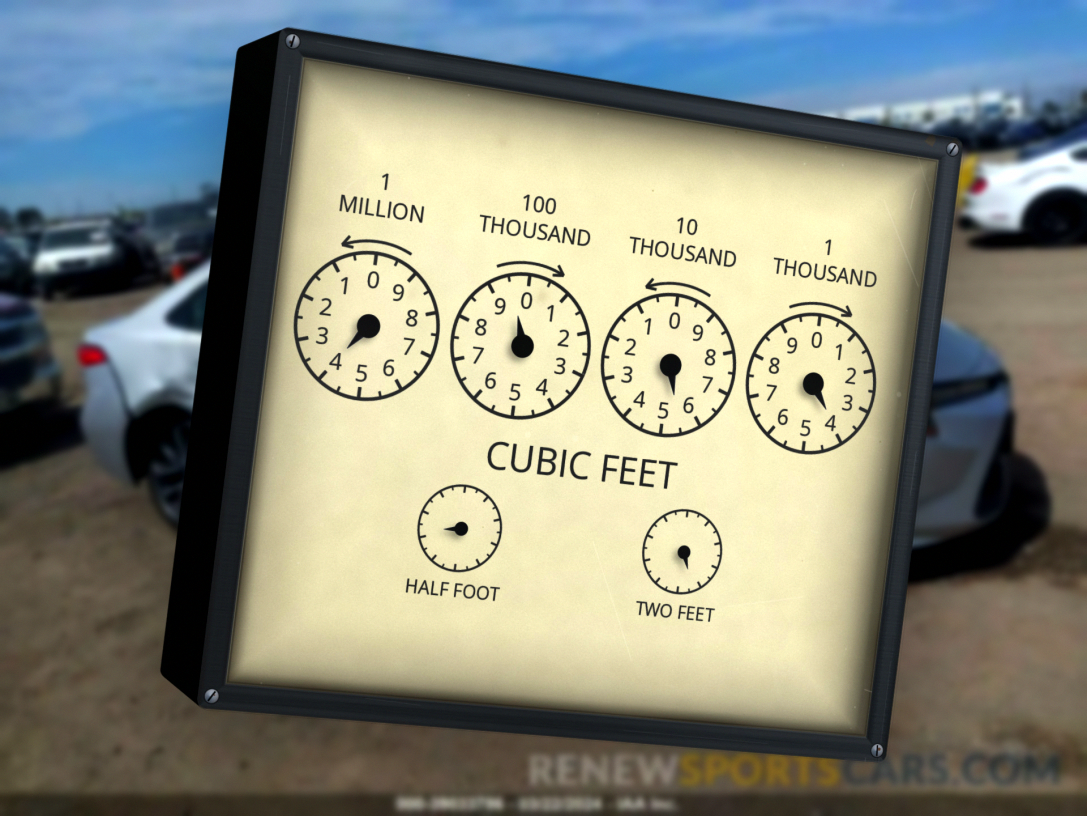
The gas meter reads 395400 ft³
